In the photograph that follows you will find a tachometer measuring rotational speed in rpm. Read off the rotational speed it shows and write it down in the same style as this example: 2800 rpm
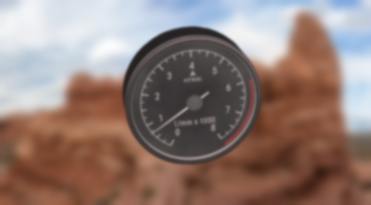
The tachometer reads 750 rpm
